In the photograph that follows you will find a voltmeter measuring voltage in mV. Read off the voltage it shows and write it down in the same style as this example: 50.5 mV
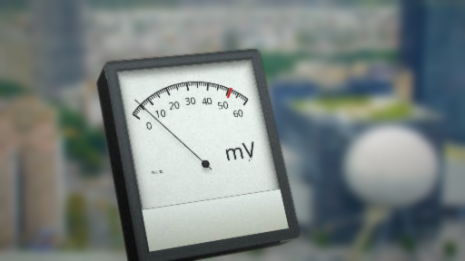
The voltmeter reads 5 mV
